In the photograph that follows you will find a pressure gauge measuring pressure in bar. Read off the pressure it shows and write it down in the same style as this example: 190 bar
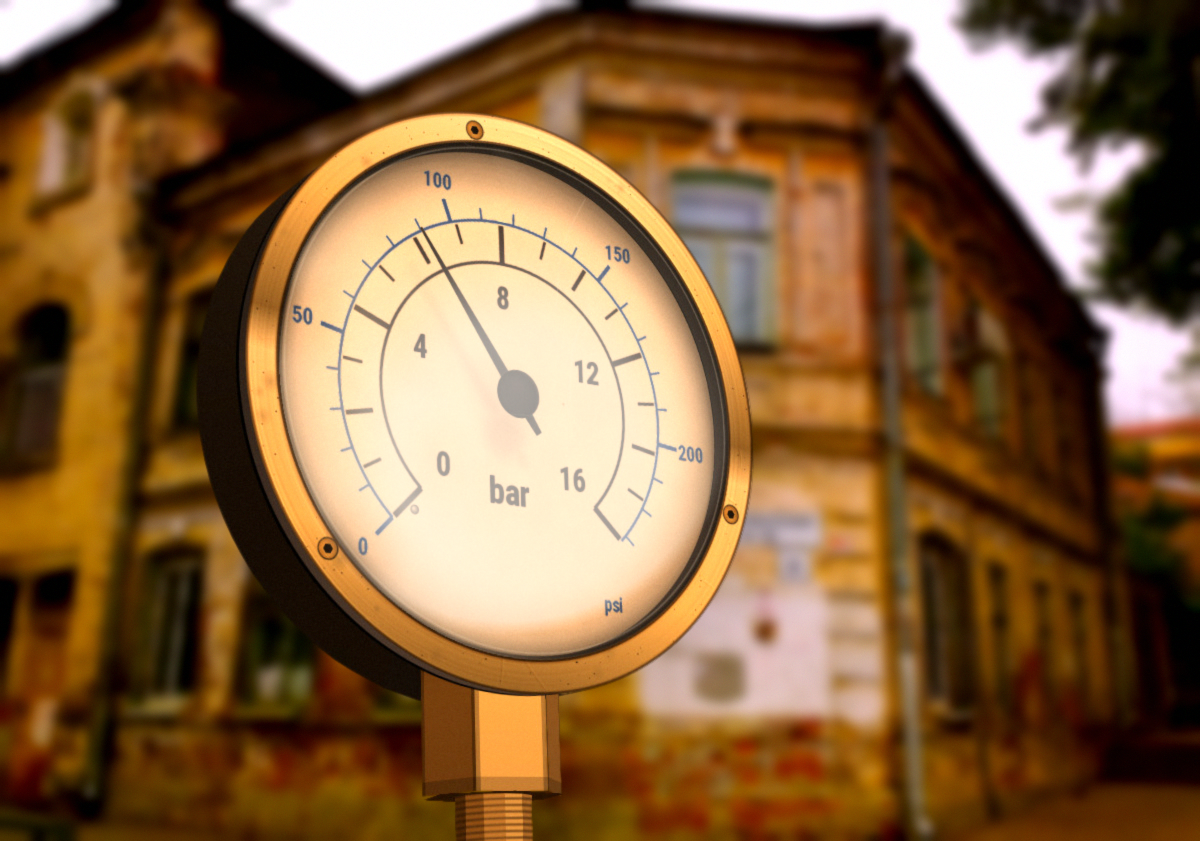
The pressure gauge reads 6 bar
